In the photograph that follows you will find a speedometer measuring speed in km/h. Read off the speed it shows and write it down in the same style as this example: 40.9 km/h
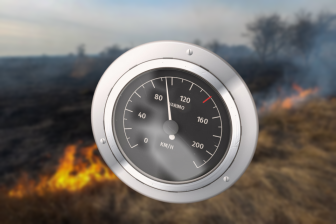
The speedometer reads 95 km/h
